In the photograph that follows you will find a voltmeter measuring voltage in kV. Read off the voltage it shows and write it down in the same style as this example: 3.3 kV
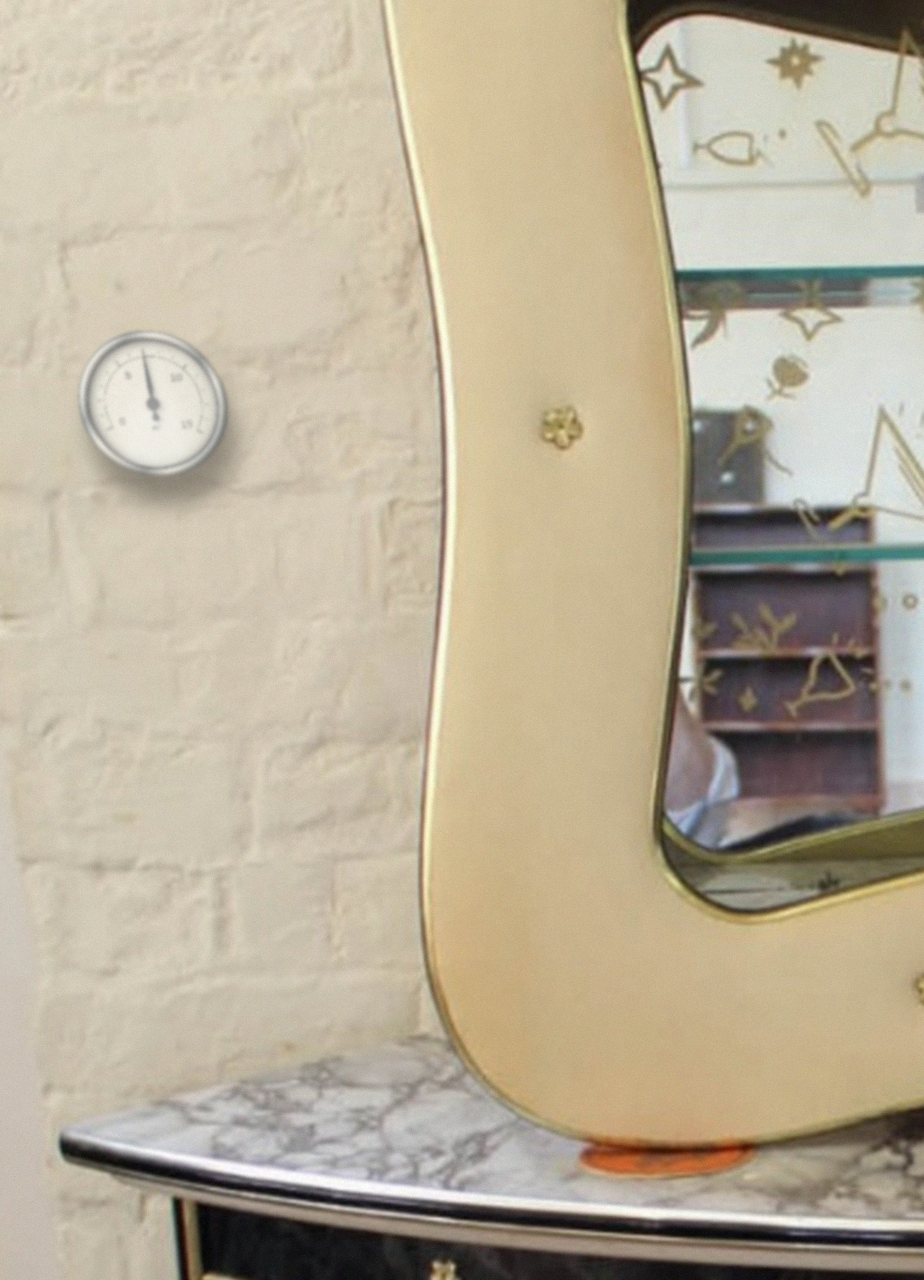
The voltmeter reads 7 kV
